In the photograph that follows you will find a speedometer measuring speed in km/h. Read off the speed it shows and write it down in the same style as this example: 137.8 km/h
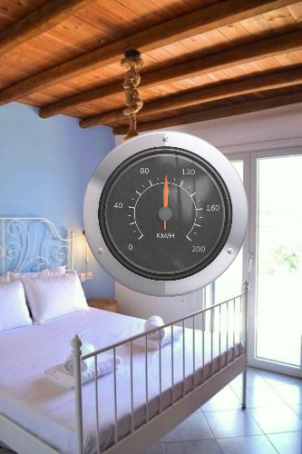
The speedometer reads 100 km/h
